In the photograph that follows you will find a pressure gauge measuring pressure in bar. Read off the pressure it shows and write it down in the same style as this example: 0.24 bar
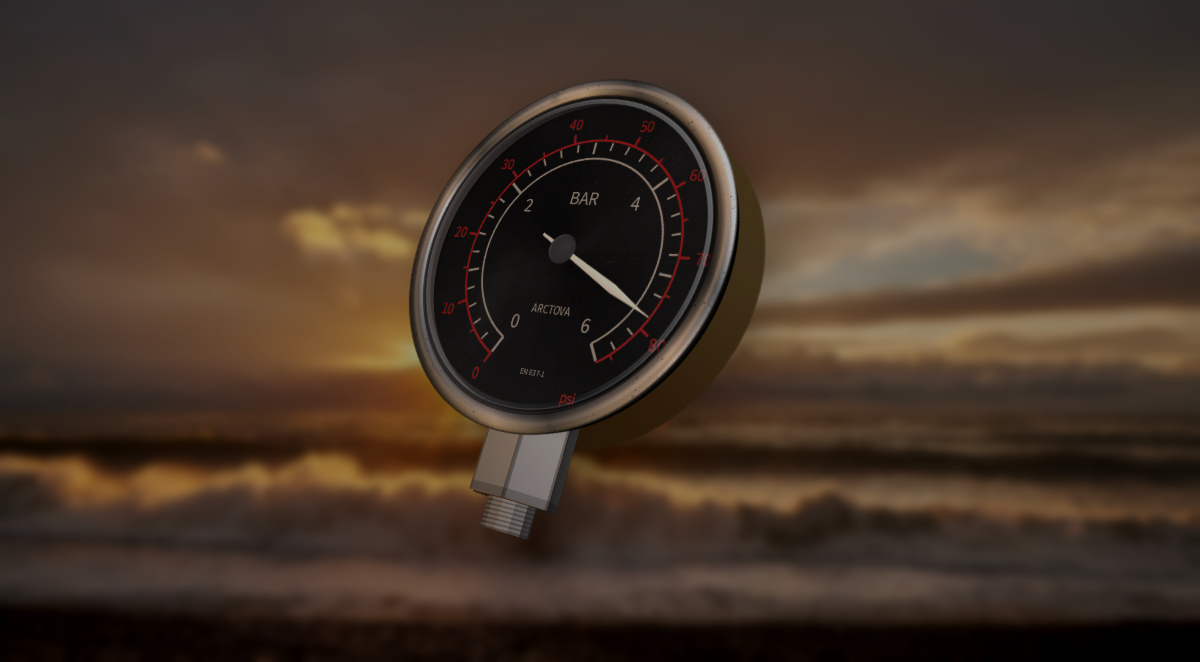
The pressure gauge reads 5.4 bar
